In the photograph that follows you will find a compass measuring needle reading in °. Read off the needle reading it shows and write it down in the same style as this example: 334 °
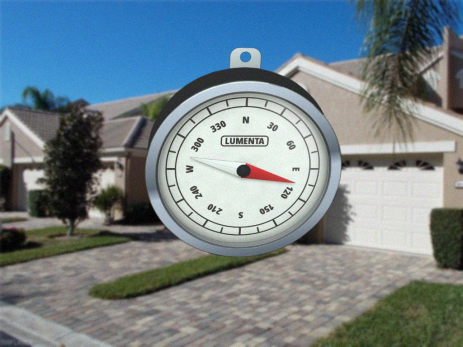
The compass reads 105 °
